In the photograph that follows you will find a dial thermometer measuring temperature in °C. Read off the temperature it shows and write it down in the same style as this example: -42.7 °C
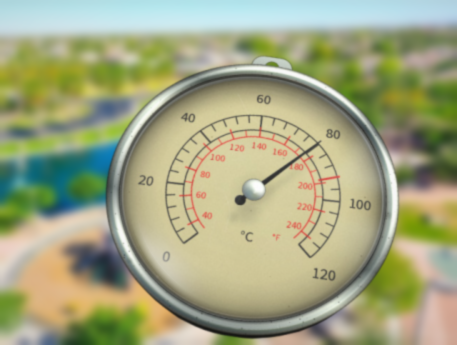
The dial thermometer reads 80 °C
